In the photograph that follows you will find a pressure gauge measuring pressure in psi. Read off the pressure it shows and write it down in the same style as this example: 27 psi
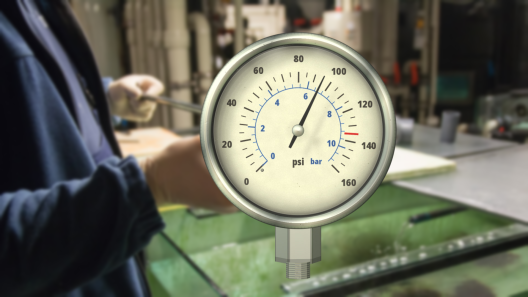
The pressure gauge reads 95 psi
